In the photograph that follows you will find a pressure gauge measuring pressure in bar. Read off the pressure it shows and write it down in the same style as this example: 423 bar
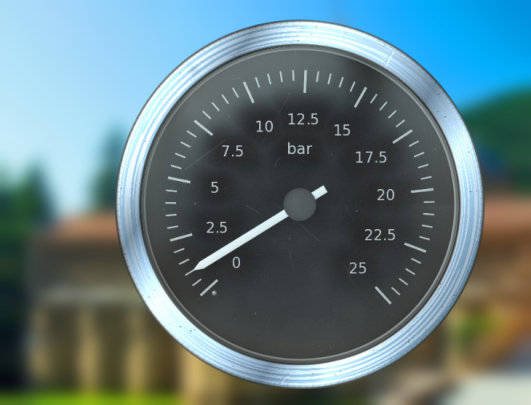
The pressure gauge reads 1 bar
